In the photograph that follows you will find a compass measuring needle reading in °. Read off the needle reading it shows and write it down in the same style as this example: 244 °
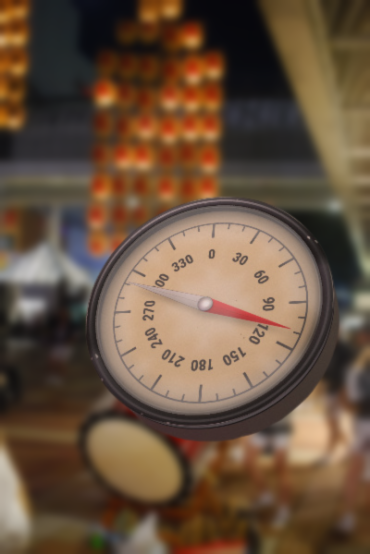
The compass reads 110 °
